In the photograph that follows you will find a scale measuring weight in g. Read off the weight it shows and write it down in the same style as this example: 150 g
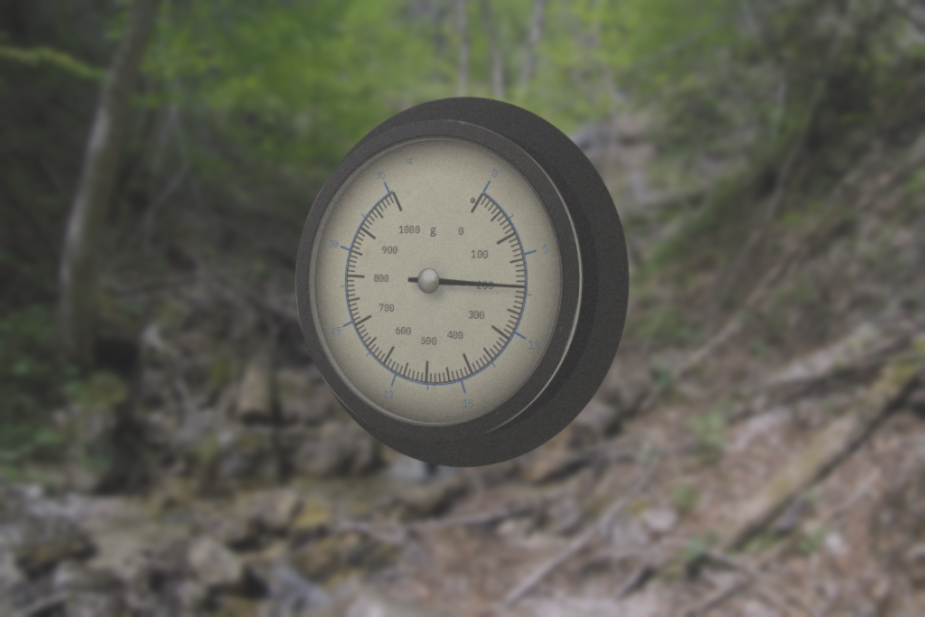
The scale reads 200 g
